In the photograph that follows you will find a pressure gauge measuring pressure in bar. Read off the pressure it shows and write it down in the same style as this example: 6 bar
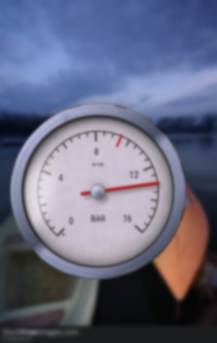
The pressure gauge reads 13 bar
